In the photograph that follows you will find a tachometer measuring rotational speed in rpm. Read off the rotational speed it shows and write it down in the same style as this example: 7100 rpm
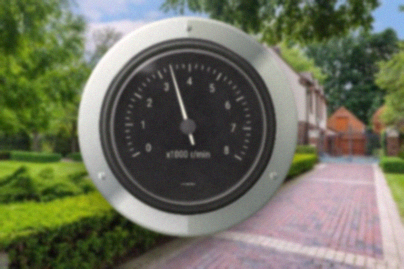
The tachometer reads 3400 rpm
